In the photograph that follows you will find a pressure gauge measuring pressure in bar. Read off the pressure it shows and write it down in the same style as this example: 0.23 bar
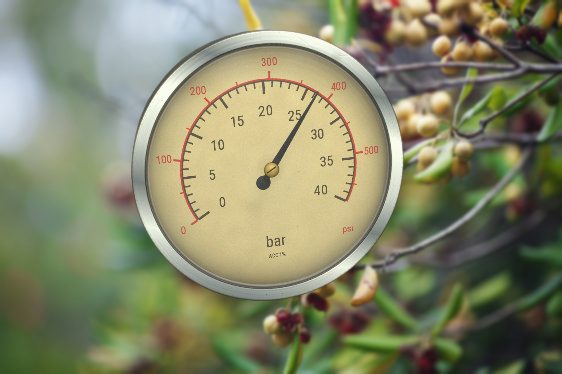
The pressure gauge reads 26 bar
